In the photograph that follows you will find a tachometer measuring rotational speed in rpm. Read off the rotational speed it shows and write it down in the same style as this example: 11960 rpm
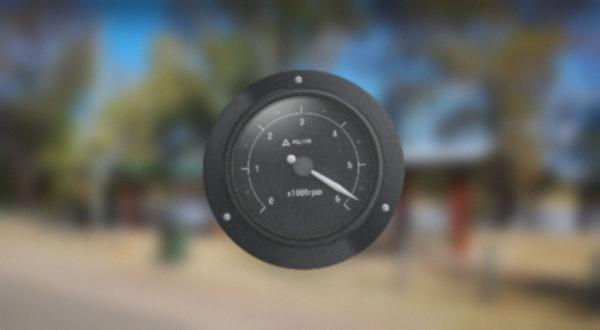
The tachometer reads 5750 rpm
